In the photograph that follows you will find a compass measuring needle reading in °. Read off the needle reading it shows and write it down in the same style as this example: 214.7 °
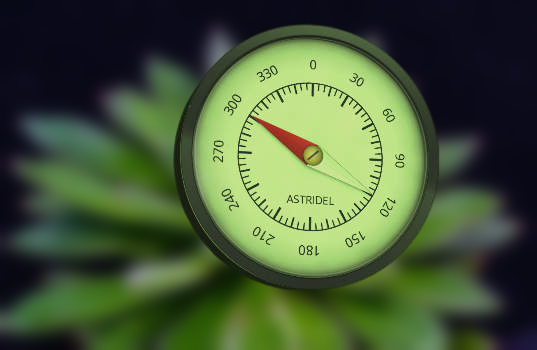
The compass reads 300 °
